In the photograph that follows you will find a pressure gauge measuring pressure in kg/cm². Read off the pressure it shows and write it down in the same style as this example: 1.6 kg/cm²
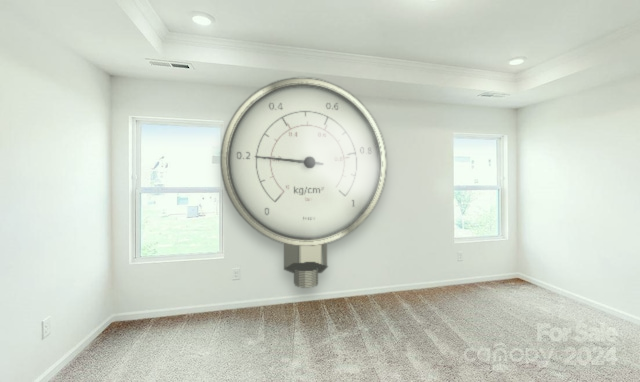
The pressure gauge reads 0.2 kg/cm²
